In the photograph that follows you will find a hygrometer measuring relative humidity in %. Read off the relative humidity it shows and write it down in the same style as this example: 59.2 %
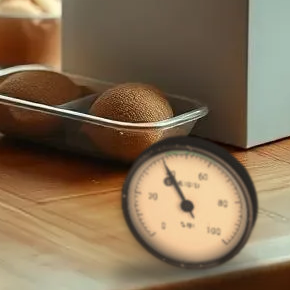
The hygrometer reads 40 %
